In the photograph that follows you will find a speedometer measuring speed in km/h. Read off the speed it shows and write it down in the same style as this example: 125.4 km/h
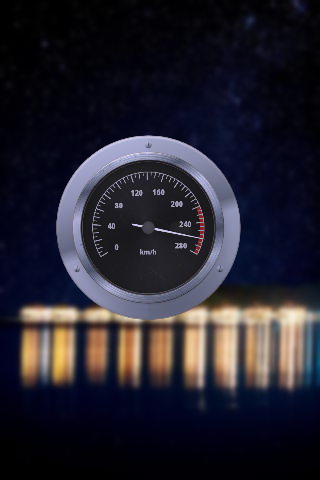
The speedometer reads 260 km/h
